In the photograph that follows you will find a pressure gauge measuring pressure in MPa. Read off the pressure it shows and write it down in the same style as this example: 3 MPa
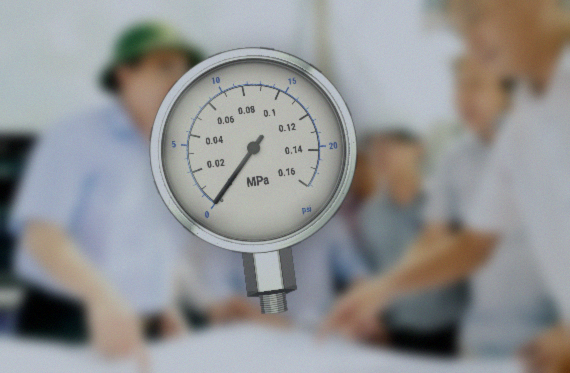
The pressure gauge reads 0 MPa
